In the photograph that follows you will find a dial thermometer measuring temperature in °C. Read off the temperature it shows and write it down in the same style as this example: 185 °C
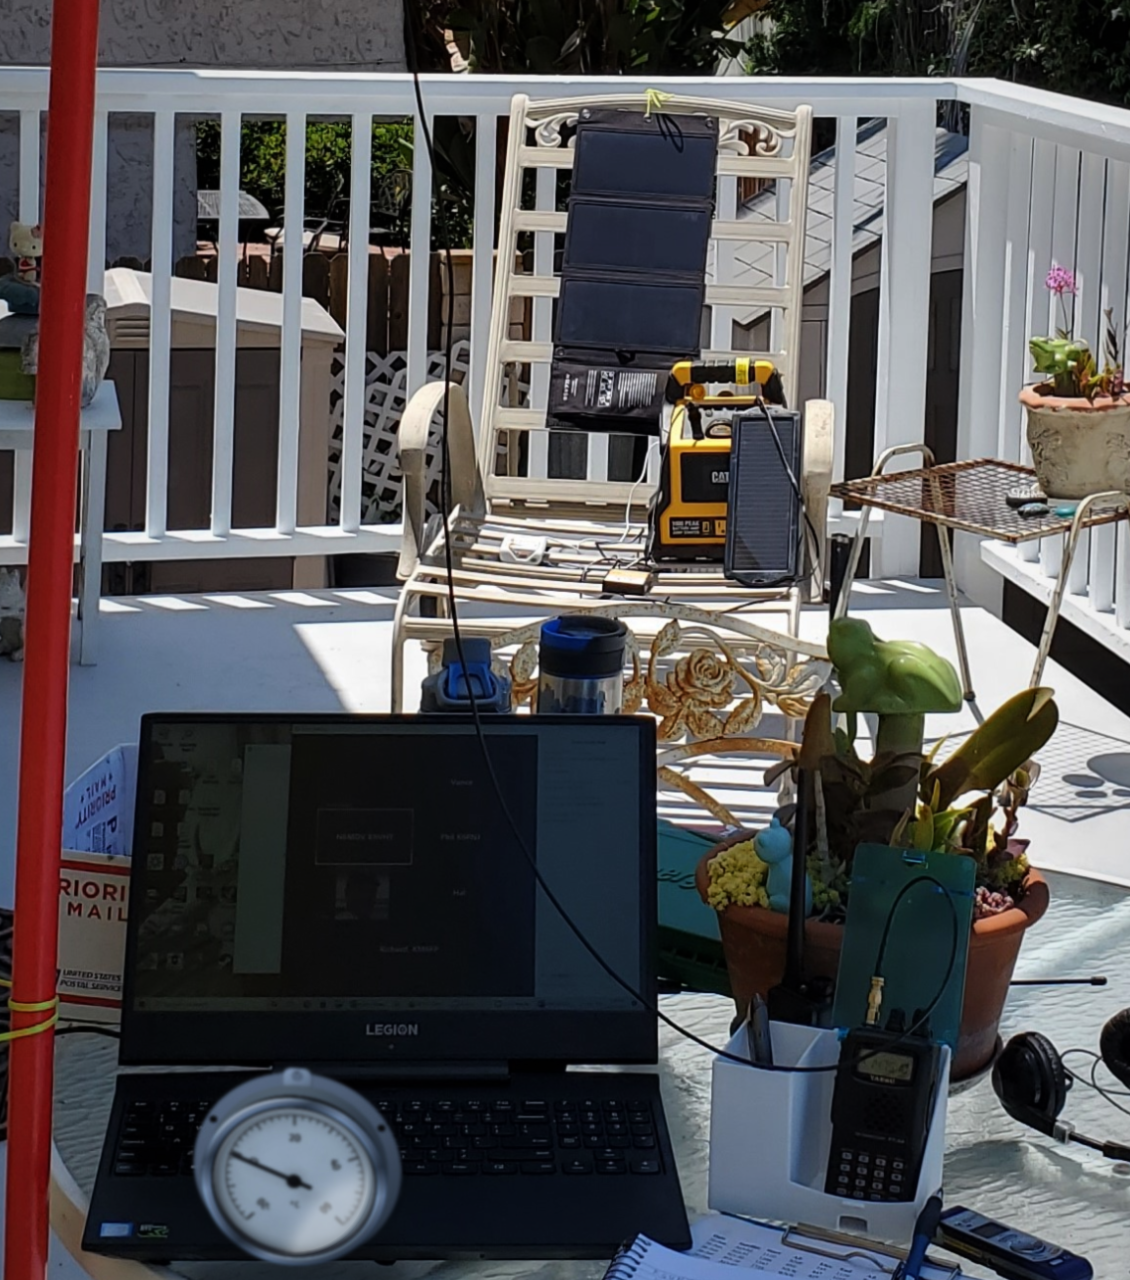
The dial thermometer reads 0 °C
